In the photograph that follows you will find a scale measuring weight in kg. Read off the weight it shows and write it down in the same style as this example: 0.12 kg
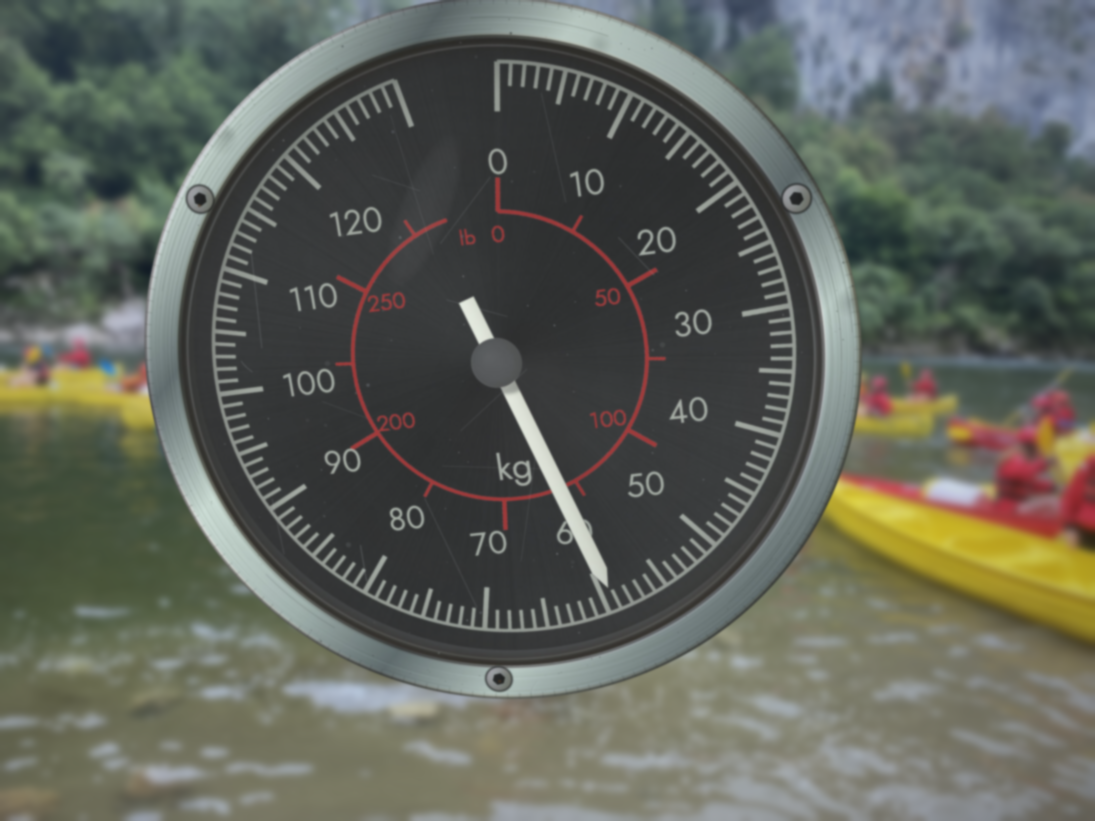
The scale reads 59 kg
